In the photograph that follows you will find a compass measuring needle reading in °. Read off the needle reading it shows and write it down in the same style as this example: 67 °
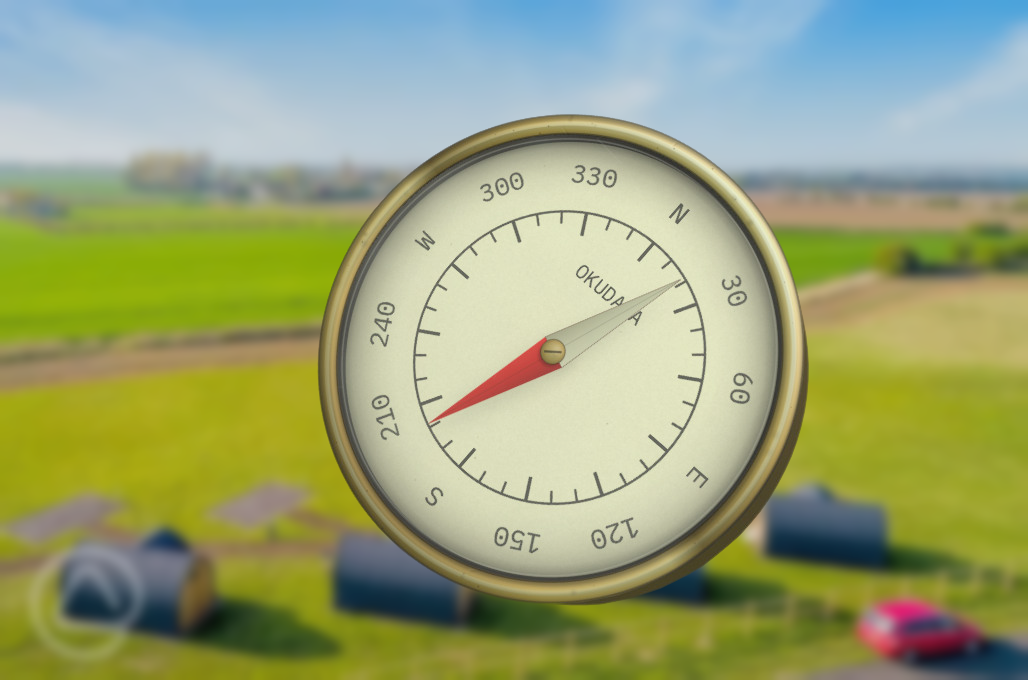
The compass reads 200 °
